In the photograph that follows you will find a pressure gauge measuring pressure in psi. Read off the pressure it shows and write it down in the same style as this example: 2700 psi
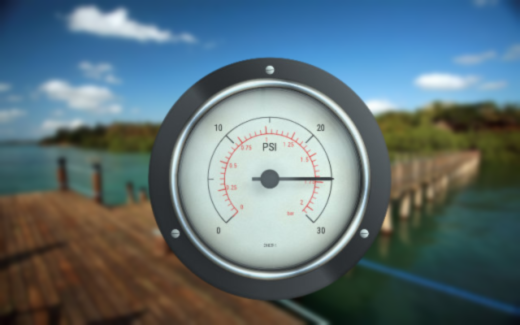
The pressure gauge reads 25 psi
